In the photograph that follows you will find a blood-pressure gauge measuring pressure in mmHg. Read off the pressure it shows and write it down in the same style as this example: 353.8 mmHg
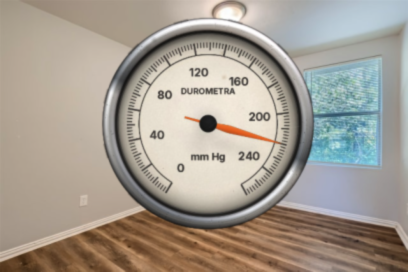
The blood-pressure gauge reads 220 mmHg
